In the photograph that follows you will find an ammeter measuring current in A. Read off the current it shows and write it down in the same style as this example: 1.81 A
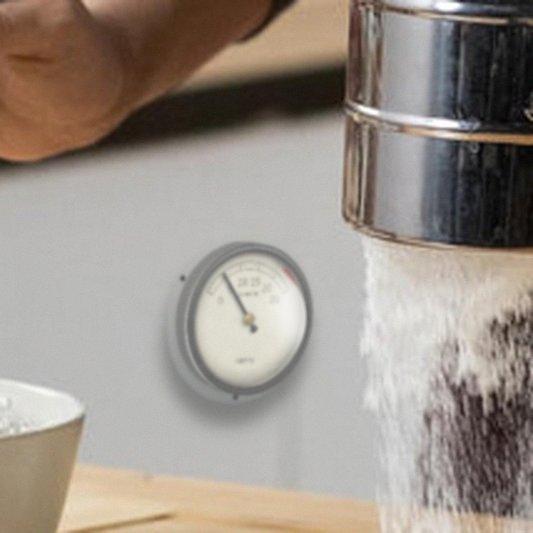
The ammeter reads 5 A
